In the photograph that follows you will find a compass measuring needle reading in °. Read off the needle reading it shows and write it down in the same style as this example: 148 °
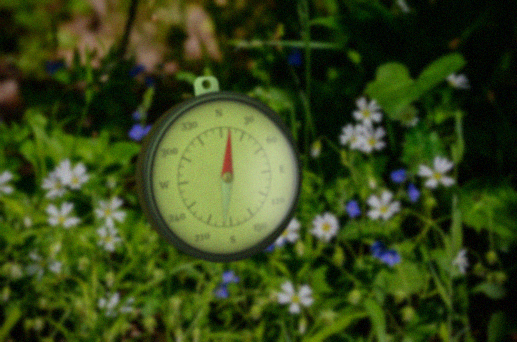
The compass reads 10 °
